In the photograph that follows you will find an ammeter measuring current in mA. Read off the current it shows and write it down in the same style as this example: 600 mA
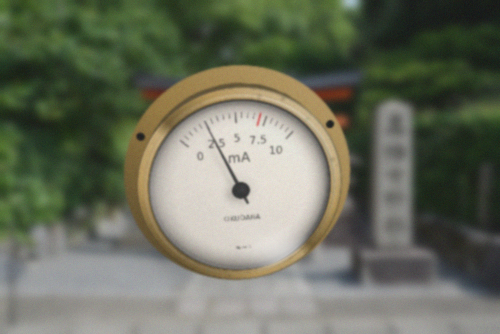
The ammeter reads 2.5 mA
